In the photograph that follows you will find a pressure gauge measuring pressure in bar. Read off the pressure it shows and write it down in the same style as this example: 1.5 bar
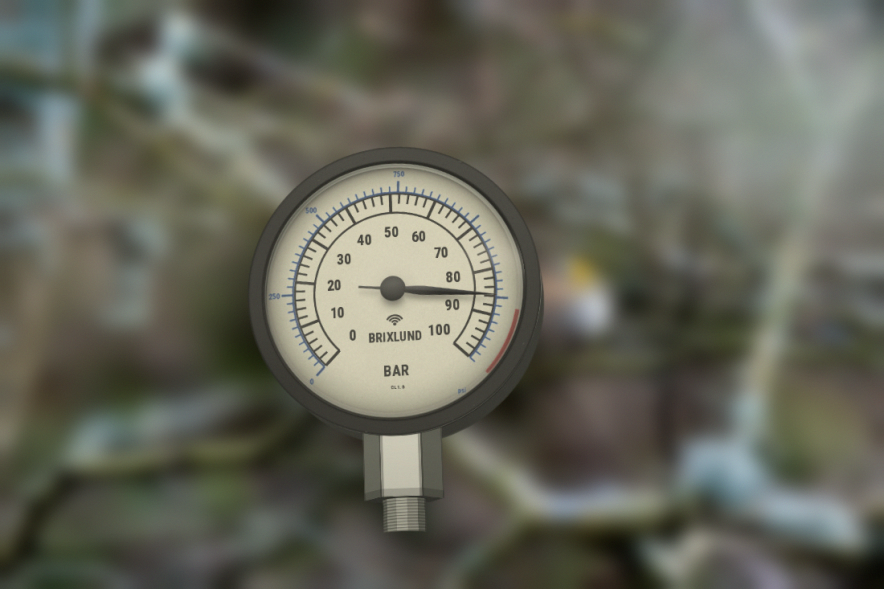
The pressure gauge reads 86 bar
